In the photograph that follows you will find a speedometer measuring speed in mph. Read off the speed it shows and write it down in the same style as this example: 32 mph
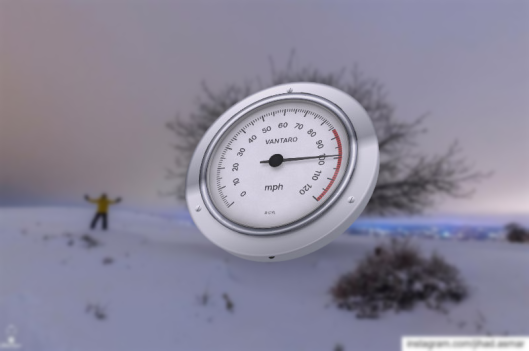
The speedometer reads 100 mph
